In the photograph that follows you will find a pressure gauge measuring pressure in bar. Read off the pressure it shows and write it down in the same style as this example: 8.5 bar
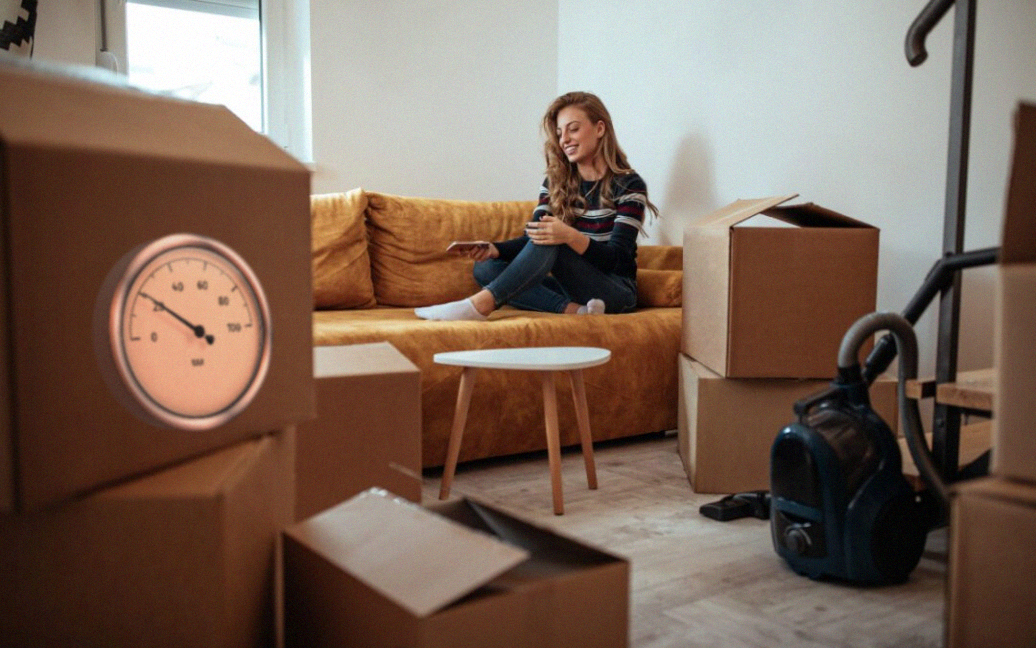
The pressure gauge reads 20 bar
